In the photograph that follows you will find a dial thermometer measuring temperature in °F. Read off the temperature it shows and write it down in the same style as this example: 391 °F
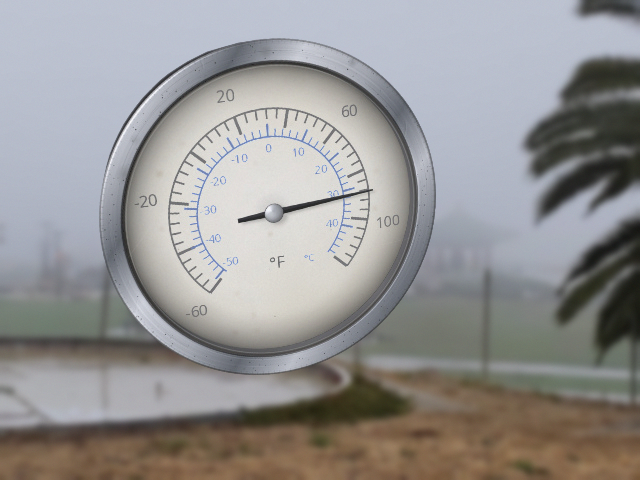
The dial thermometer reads 88 °F
